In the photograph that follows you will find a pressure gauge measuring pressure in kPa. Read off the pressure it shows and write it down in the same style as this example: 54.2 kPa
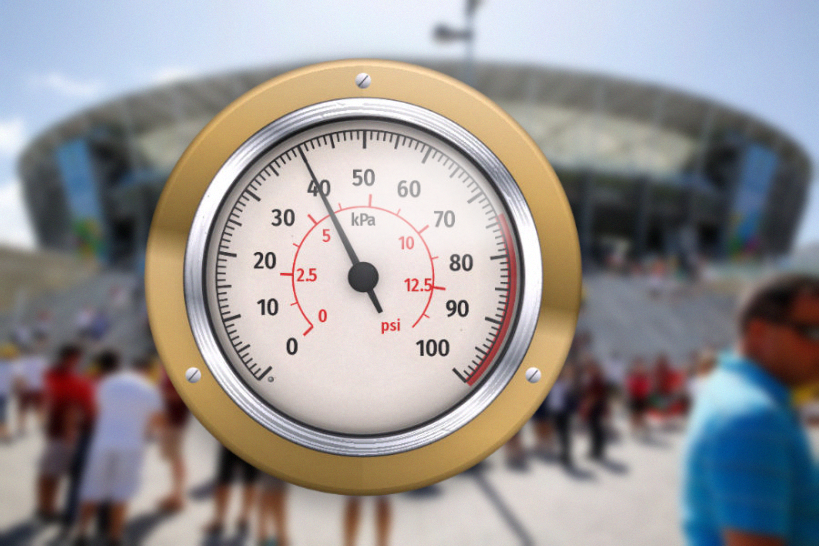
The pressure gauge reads 40 kPa
